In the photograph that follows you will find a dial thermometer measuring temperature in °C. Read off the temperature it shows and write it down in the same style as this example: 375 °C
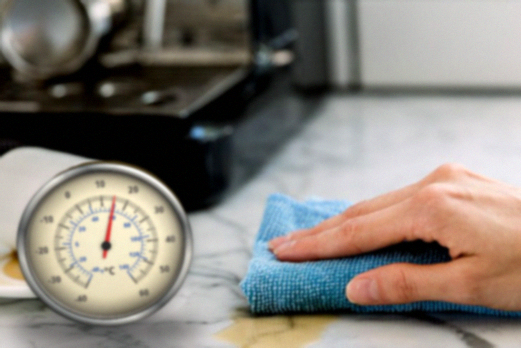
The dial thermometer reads 15 °C
